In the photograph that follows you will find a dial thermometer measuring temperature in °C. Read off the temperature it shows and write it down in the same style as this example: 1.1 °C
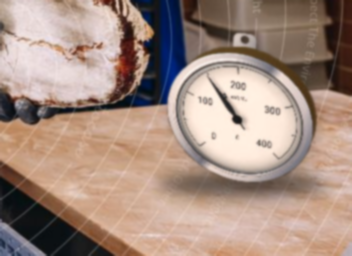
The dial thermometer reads 150 °C
